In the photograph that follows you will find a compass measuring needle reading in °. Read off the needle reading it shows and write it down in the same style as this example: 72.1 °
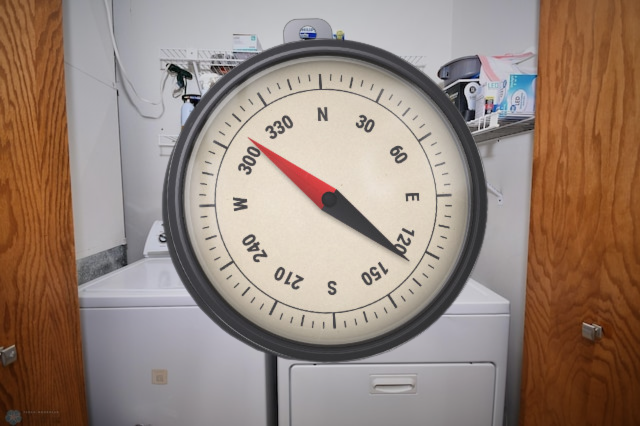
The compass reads 310 °
